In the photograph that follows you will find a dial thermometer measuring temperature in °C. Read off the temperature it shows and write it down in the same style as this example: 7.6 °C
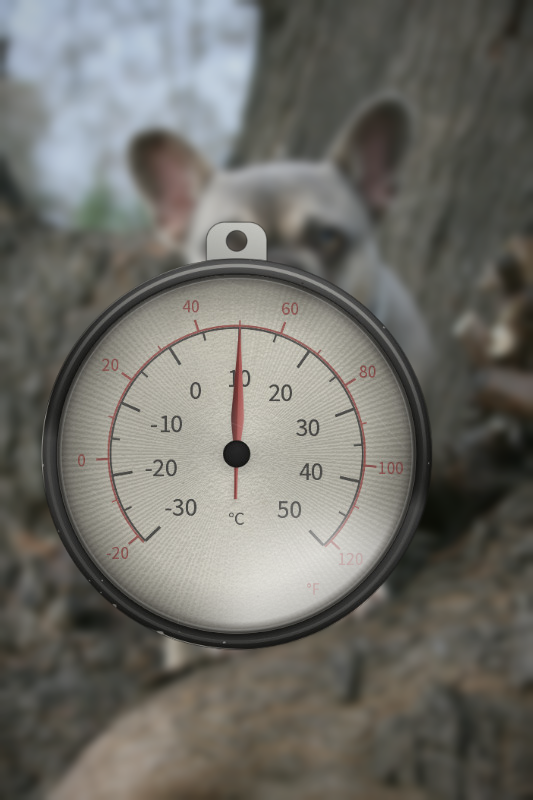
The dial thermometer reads 10 °C
